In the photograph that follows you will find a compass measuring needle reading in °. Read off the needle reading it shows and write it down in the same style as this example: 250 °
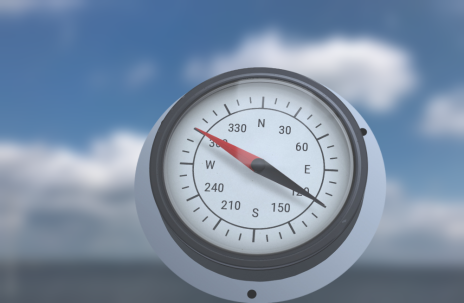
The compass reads 300 °
